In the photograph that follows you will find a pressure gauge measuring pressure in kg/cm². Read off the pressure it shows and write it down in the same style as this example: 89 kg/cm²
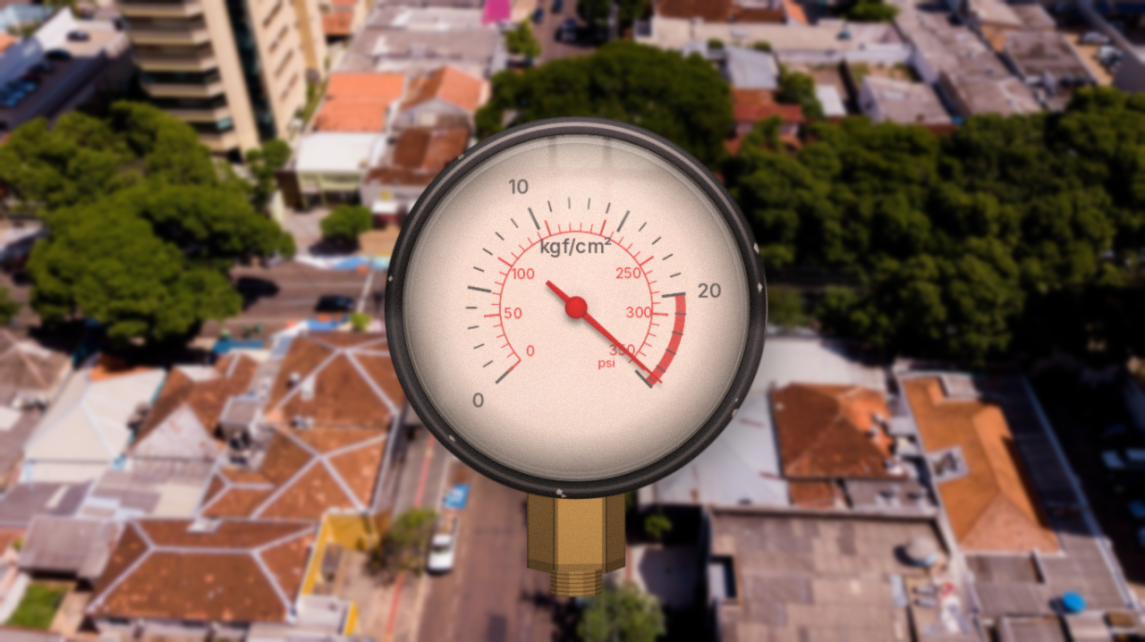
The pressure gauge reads 24.5 kg/cm²
